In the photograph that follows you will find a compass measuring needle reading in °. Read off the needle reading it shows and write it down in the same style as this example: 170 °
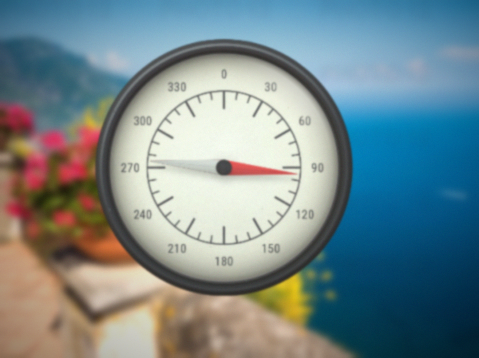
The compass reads 95 °
